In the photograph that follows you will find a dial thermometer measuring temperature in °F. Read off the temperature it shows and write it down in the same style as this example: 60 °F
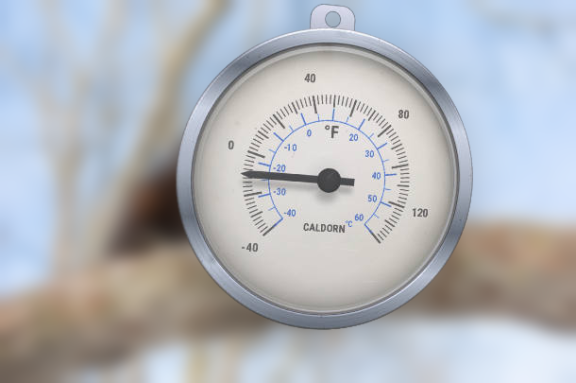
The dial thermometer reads -10 °F
